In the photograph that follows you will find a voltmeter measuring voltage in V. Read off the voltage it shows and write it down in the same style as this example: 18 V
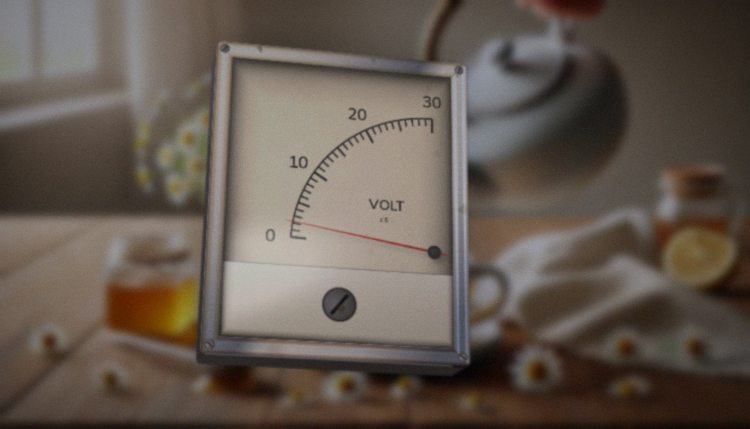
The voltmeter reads 2 V
